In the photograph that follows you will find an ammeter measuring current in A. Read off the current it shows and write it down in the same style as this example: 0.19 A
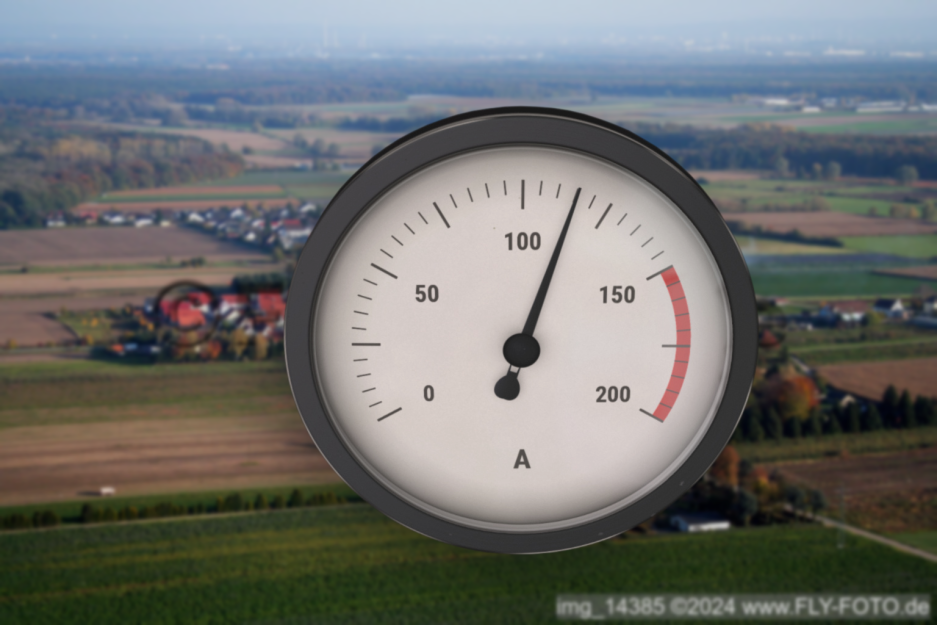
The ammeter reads 115 A
